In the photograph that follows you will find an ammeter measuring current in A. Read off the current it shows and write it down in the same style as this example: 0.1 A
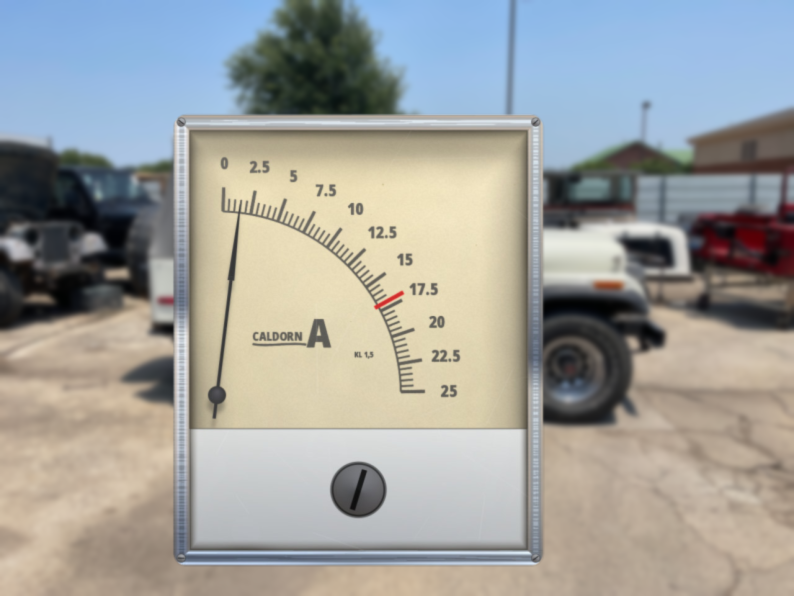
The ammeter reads 1.5 A
